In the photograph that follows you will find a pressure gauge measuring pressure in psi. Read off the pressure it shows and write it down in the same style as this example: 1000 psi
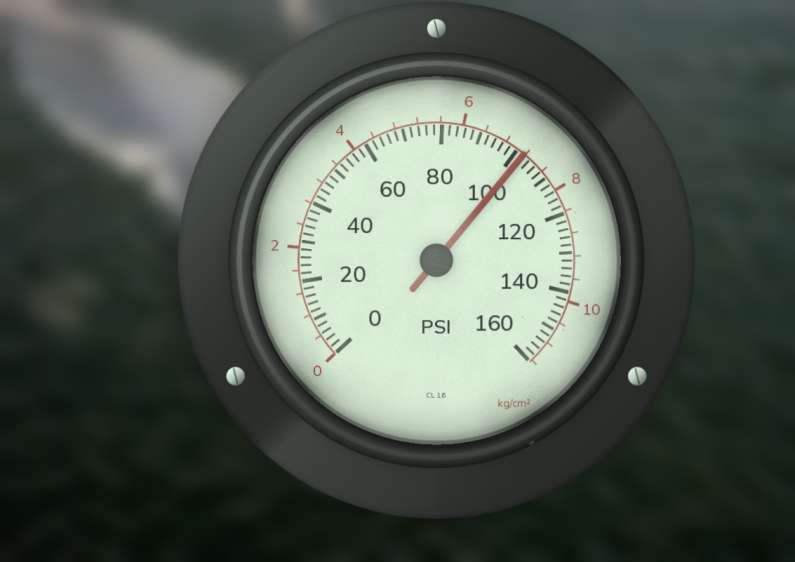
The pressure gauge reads 102 psi
